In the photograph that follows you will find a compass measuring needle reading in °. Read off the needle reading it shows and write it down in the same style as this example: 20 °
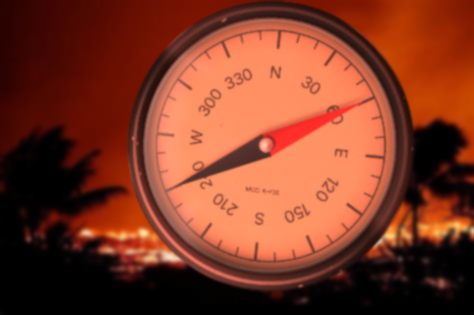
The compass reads 60 °
